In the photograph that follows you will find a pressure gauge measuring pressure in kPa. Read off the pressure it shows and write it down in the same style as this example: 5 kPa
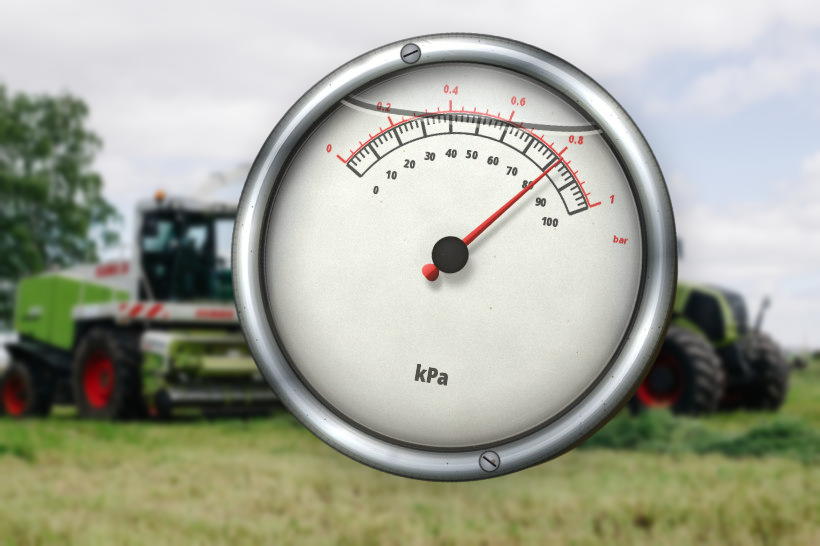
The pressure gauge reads 82 kPa
